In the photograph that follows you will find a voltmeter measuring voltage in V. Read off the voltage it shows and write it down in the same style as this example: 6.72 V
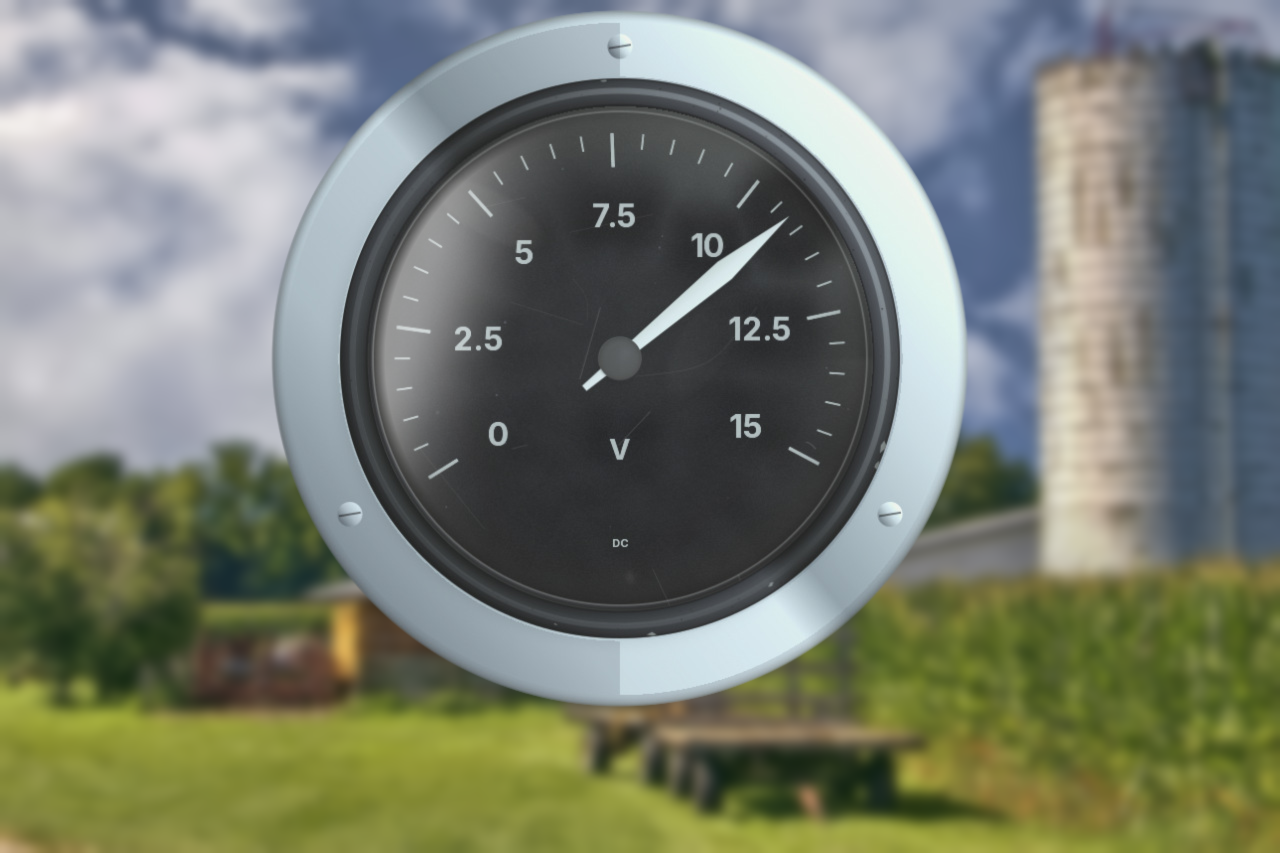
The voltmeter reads 10.75 V
